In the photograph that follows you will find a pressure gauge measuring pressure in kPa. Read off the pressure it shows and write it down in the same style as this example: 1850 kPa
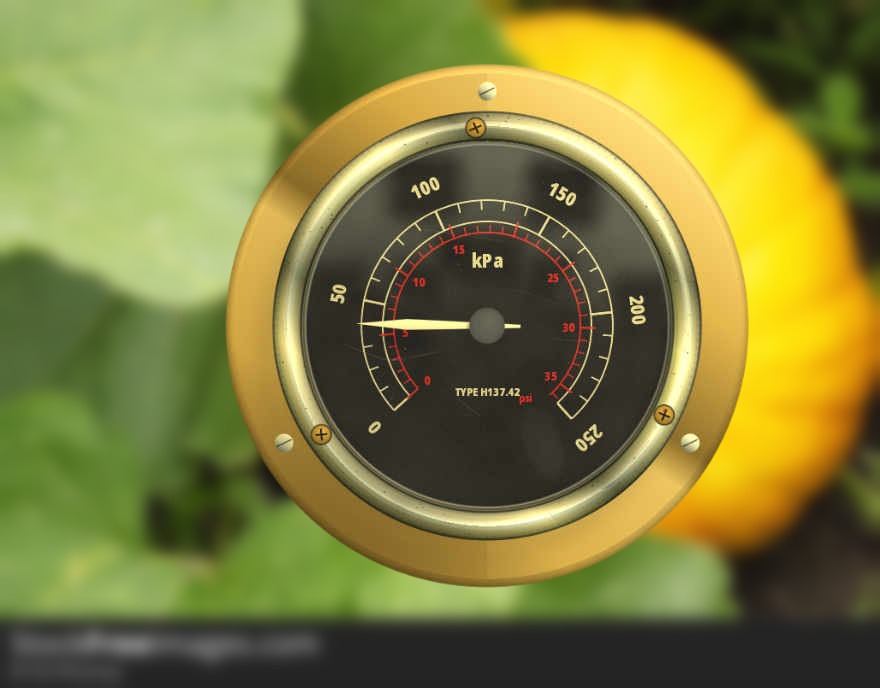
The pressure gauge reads 40 kPa
